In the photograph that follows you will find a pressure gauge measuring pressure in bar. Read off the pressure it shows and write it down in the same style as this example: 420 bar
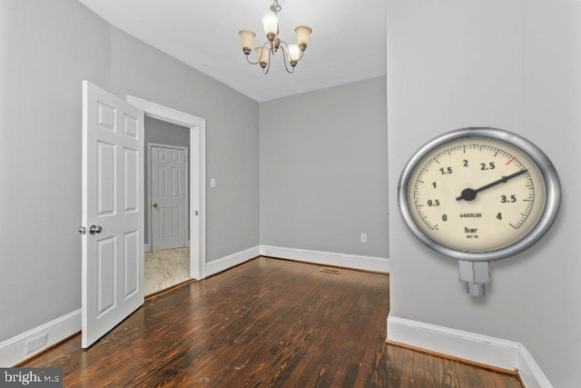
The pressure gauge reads 3 bar
